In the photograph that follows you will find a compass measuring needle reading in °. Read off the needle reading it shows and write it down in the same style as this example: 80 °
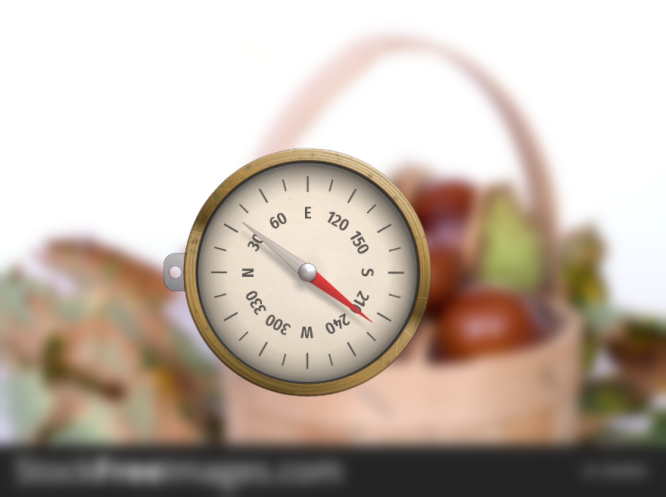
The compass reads 217.5 °
